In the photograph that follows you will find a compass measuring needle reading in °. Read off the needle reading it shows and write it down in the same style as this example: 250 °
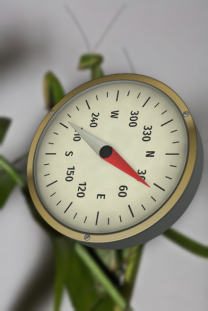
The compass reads 35 °
